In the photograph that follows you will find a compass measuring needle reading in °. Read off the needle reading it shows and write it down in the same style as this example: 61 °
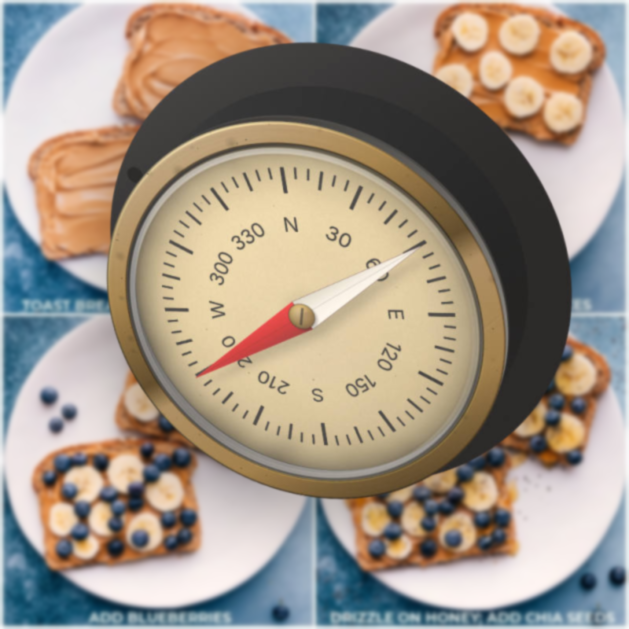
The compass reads 240 °
